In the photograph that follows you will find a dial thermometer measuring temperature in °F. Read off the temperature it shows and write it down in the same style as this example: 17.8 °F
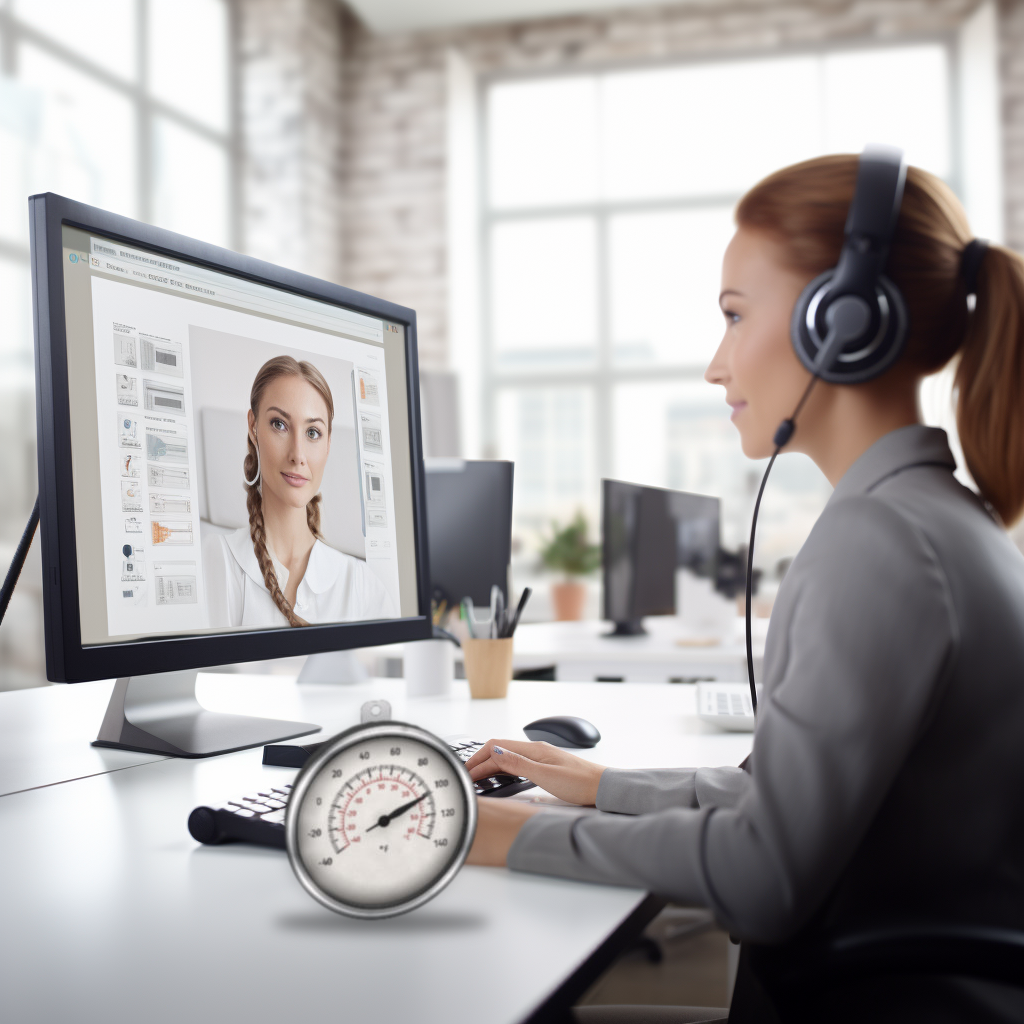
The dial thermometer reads 100 °F
